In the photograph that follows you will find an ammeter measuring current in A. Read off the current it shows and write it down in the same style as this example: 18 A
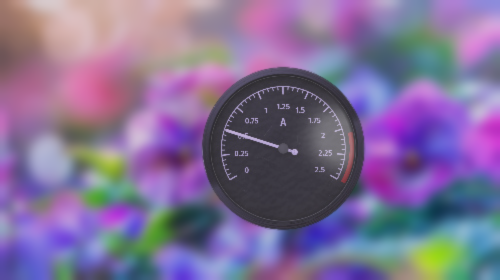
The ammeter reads 0.5 A
